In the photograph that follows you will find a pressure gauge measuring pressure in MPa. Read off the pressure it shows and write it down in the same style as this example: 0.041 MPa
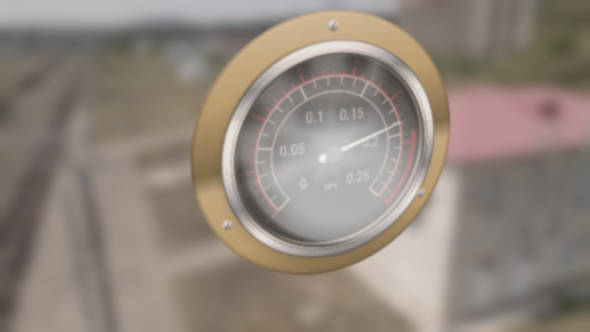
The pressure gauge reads 0.19 MPa
